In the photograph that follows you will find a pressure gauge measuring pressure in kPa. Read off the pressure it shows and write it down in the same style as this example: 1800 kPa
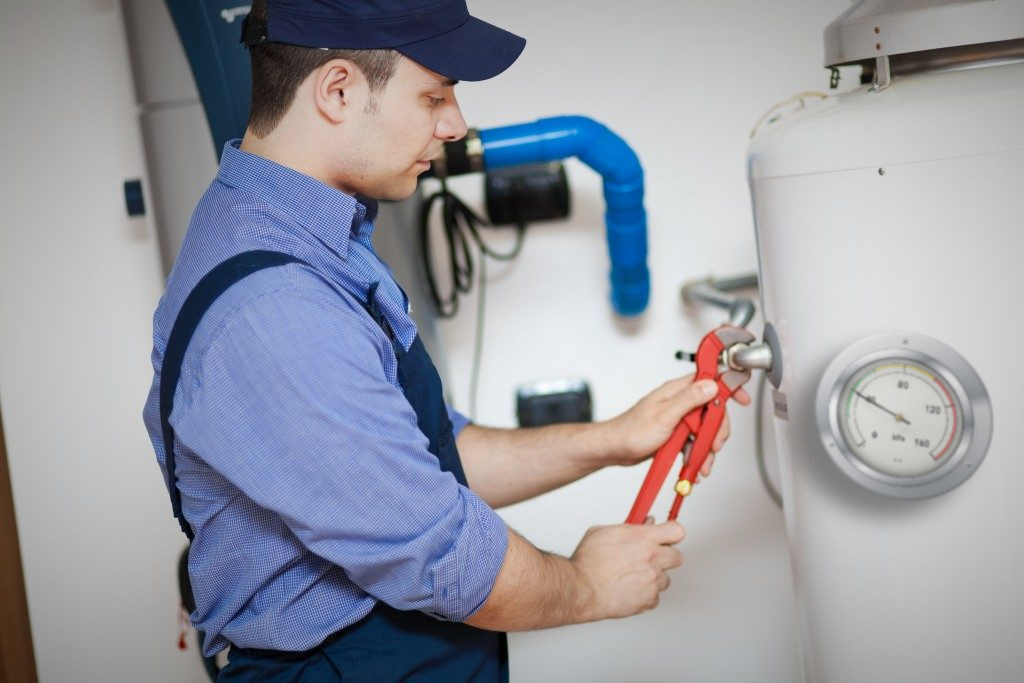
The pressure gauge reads 40 kPa
